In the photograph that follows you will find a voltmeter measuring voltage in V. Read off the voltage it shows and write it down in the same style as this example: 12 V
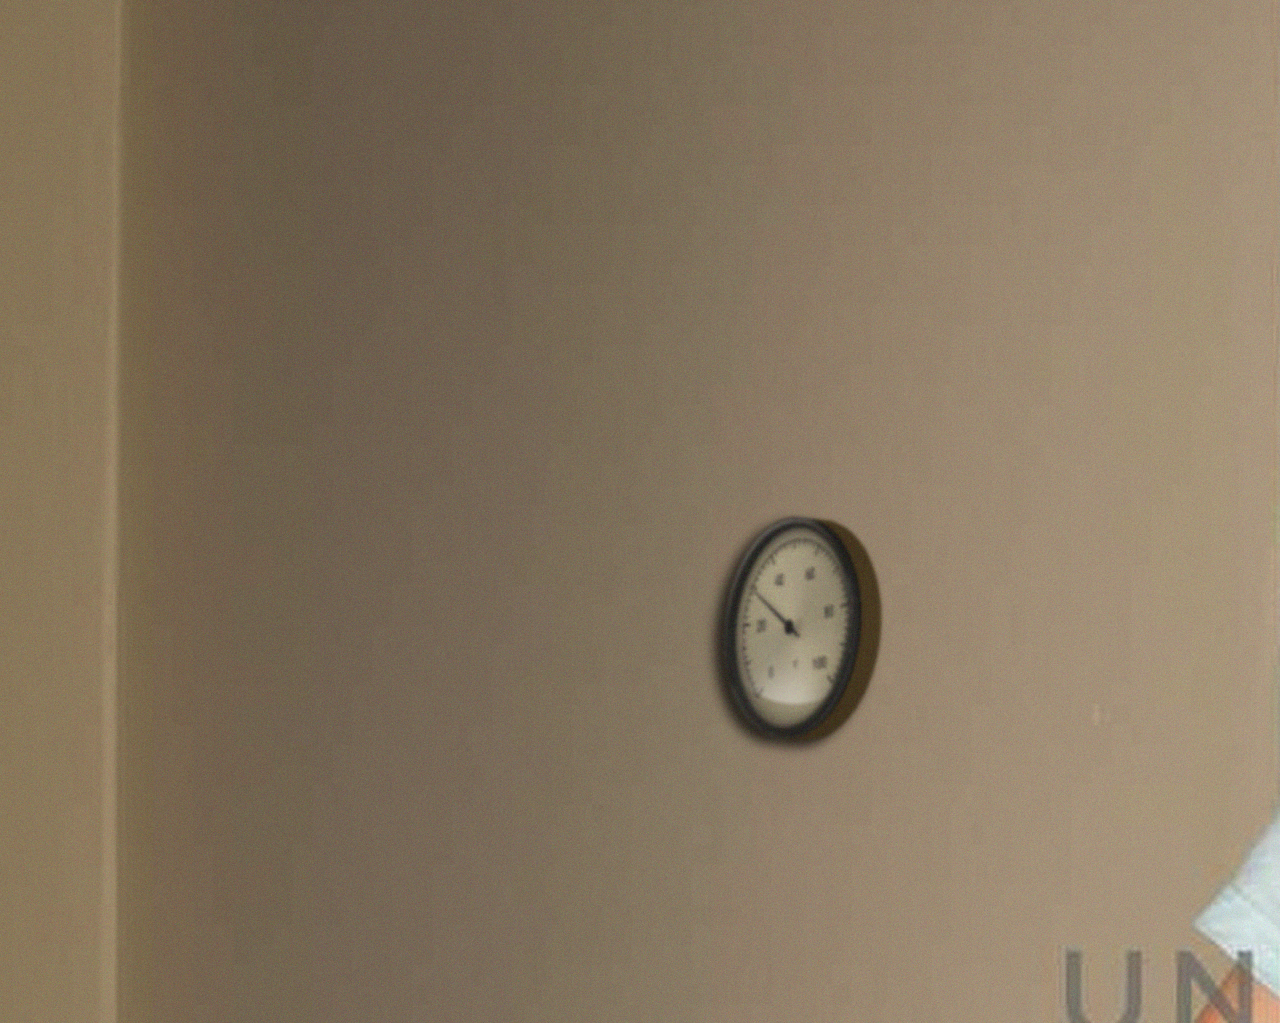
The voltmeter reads 30 V
